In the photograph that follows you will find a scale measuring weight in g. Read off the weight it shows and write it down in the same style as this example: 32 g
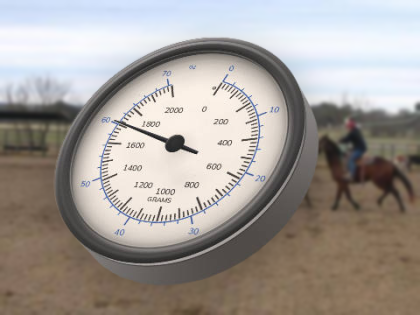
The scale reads 1700 g
